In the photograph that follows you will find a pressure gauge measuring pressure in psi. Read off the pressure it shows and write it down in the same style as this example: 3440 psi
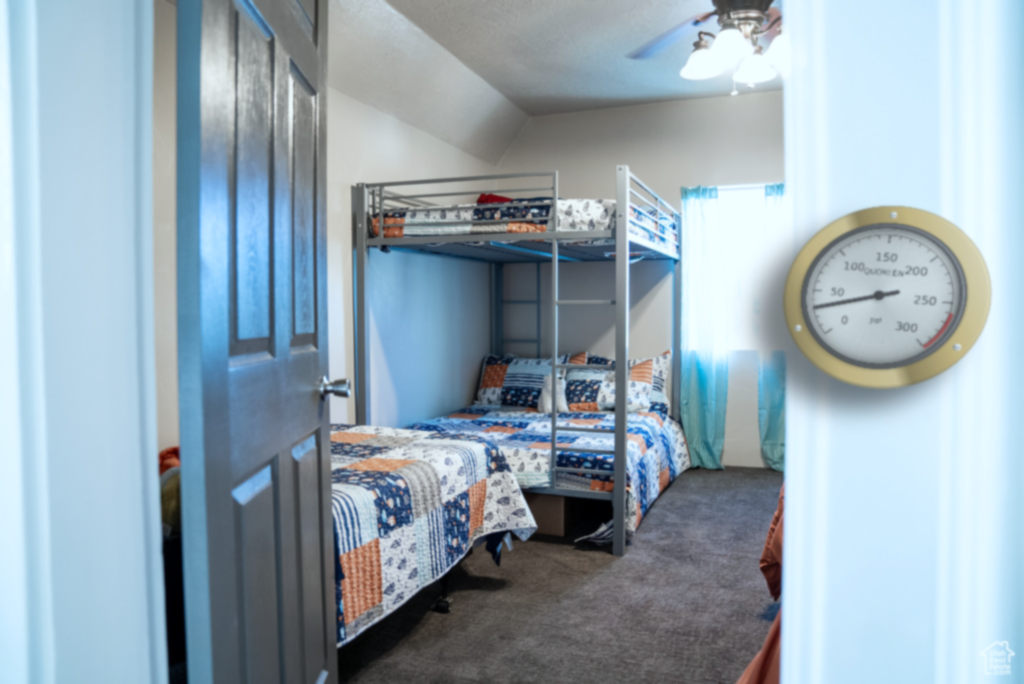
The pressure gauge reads 30 psi
